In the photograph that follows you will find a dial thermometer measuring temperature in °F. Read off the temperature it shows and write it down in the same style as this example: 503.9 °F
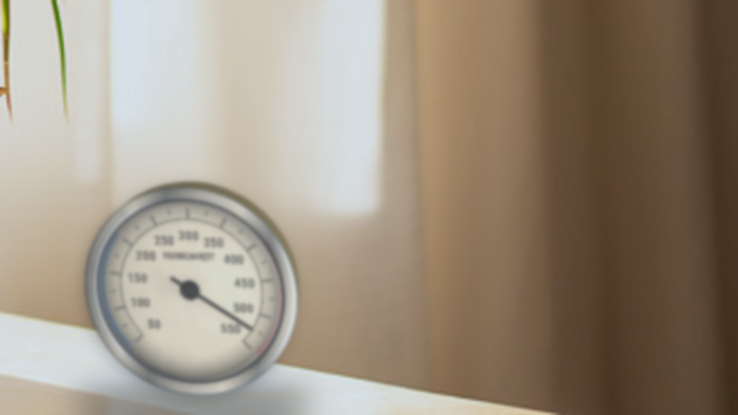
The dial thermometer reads 525 °F
